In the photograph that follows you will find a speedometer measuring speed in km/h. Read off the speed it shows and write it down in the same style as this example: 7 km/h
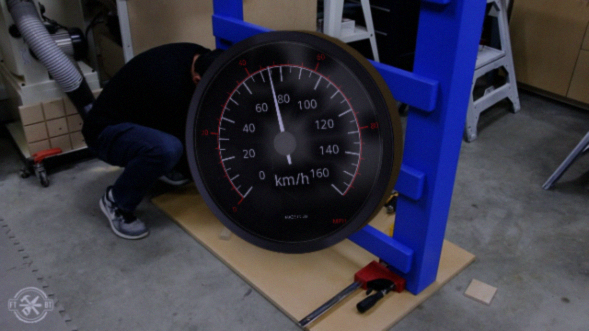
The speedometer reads 75 km/h
